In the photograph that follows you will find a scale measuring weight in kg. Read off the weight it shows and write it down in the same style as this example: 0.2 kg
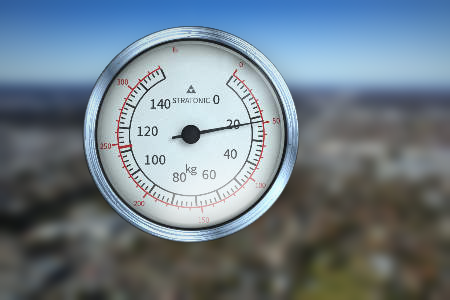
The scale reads 22 kg
